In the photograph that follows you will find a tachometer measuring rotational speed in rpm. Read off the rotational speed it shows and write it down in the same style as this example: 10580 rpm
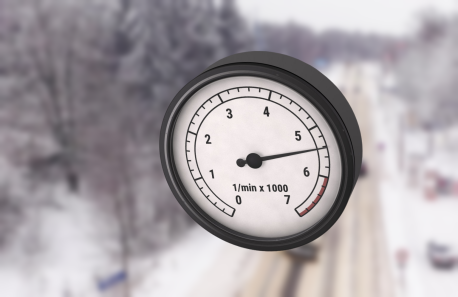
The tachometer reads 5400 rpm
